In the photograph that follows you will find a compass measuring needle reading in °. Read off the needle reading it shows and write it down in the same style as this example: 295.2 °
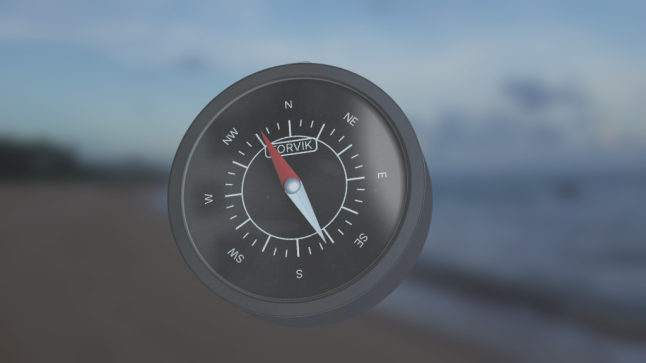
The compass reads 335 °
